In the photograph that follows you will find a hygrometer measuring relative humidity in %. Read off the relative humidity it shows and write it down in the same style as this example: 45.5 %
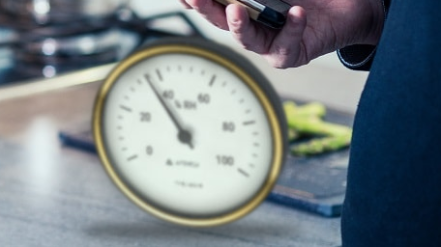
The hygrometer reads 36 %
